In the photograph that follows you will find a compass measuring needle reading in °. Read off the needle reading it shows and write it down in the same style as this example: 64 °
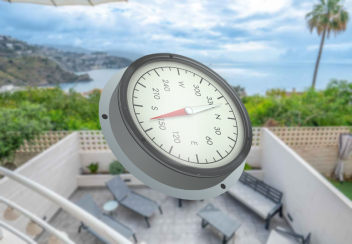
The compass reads 160 °
